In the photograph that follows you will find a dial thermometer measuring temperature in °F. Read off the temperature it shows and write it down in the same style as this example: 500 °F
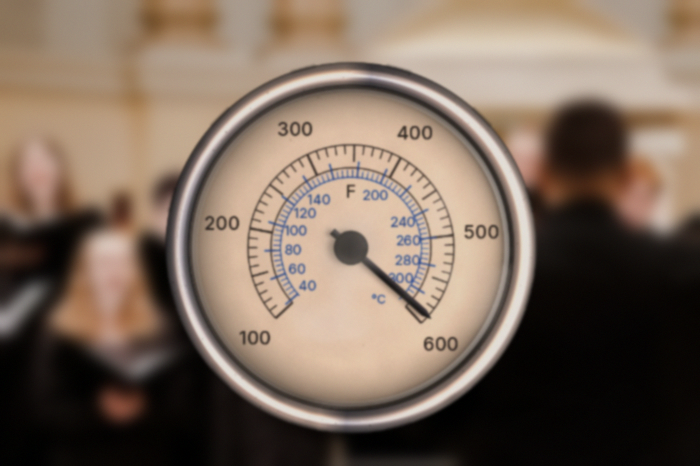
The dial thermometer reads 590 °F
